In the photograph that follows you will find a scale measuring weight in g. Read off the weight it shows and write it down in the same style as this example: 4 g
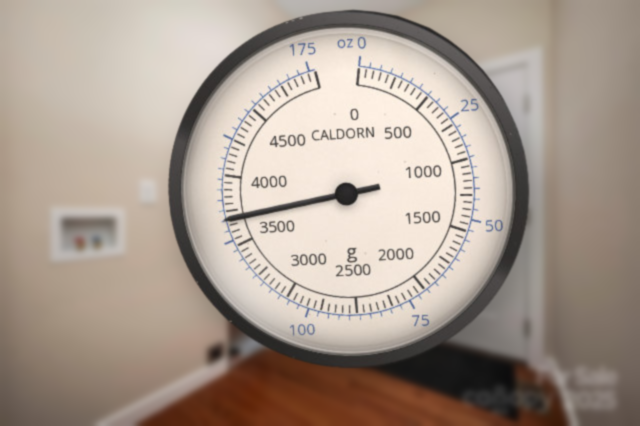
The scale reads 3700 g
